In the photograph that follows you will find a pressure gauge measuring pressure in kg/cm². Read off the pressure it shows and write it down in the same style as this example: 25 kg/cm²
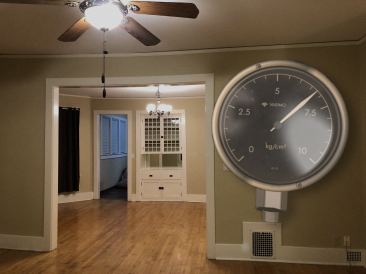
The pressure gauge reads 6.75 kg/cm²
